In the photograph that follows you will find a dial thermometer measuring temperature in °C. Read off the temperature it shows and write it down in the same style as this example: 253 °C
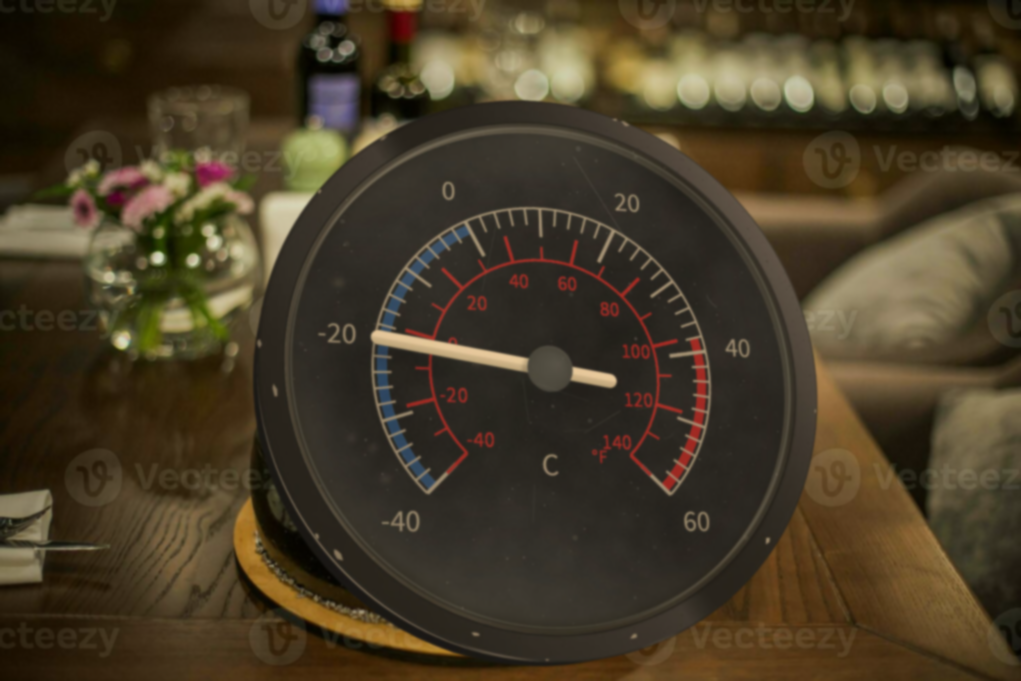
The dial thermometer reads -20 °C
